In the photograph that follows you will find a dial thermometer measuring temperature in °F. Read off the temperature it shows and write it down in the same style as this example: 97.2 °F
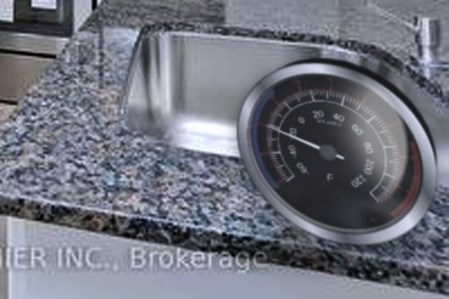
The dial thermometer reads -20 °F
